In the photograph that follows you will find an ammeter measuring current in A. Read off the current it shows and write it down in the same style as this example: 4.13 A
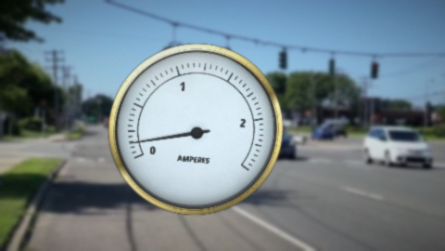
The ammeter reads 0.15 A
